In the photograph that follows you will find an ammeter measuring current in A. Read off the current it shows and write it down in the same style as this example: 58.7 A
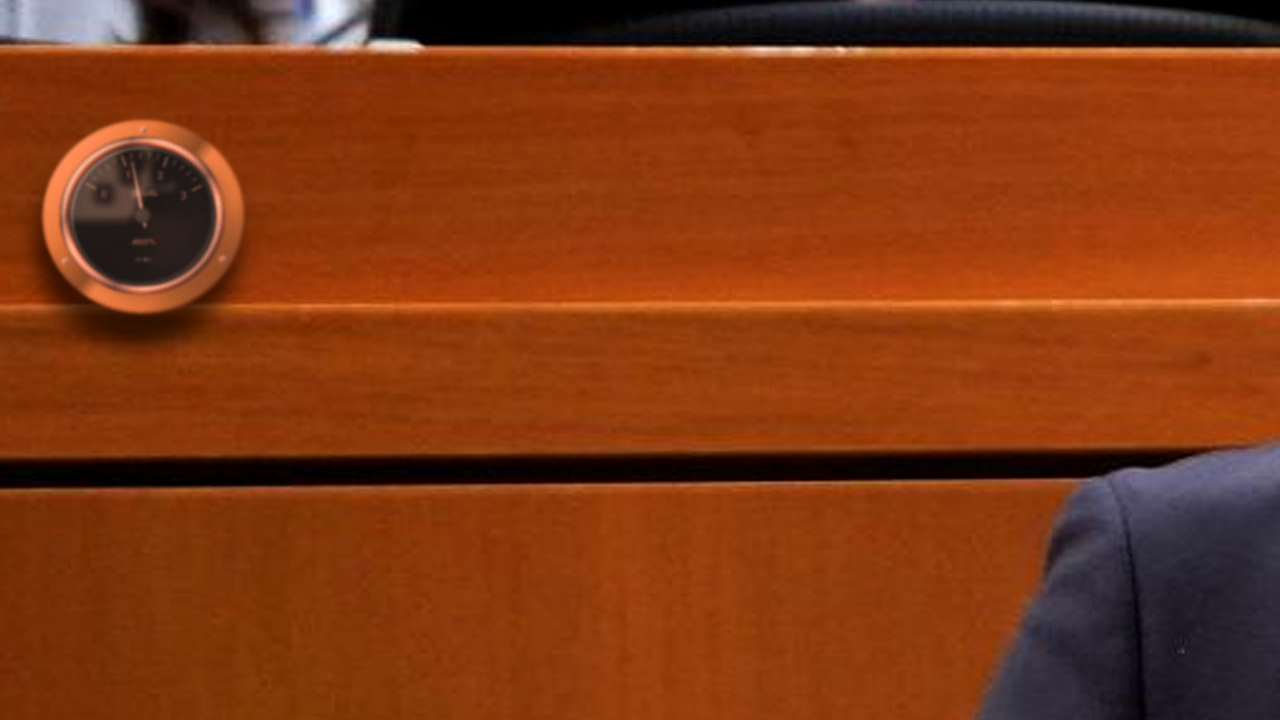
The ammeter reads 1.2 A
